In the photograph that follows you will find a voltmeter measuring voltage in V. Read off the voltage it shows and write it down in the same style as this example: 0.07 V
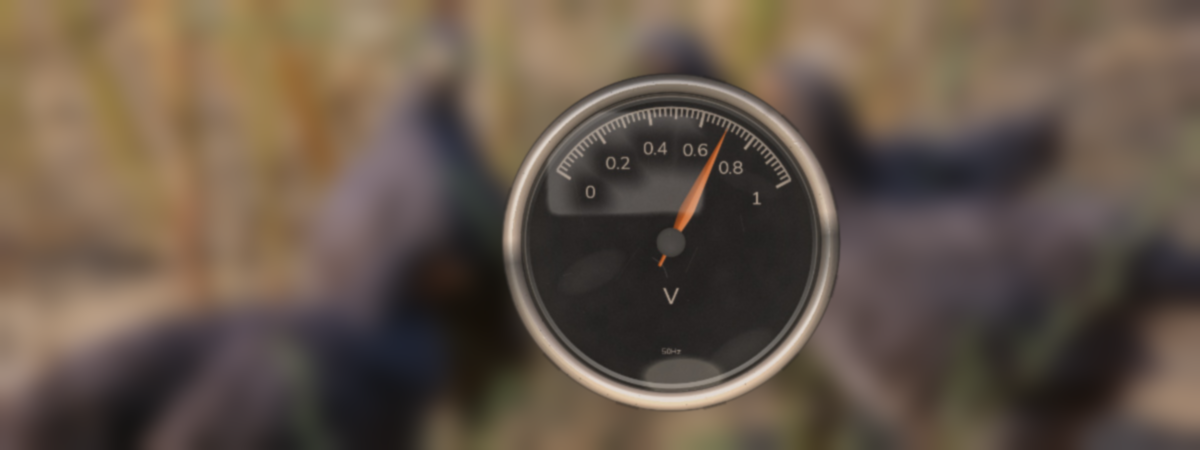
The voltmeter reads 0.7 V
